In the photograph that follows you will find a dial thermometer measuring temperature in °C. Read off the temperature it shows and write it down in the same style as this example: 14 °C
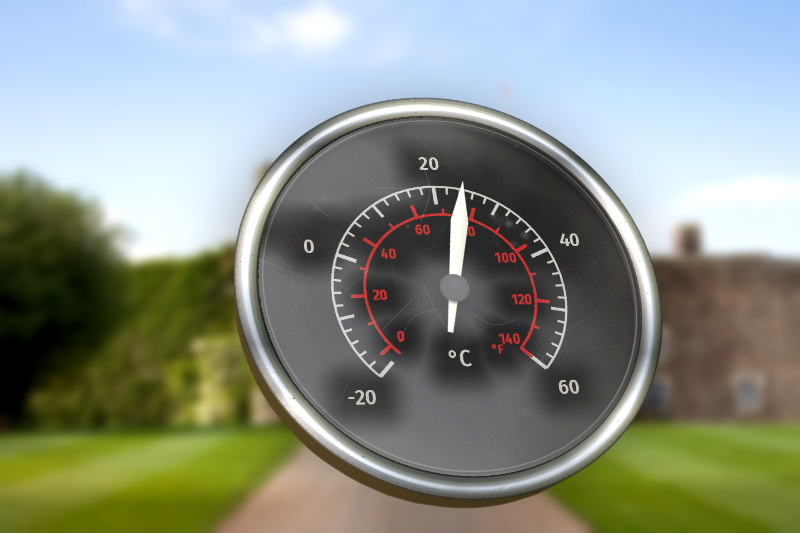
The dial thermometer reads 24 °C
